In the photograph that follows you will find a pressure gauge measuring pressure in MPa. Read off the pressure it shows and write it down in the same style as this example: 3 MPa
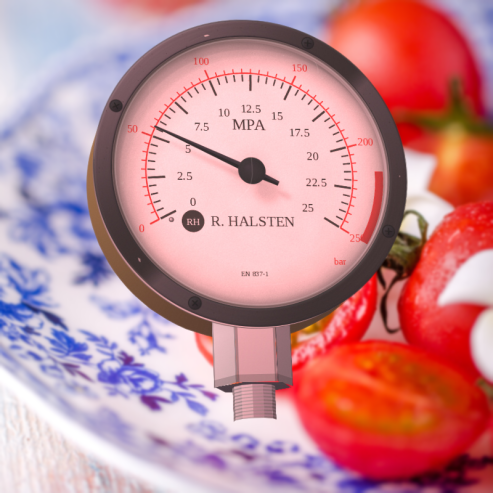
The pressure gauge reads 5.5 MPa
